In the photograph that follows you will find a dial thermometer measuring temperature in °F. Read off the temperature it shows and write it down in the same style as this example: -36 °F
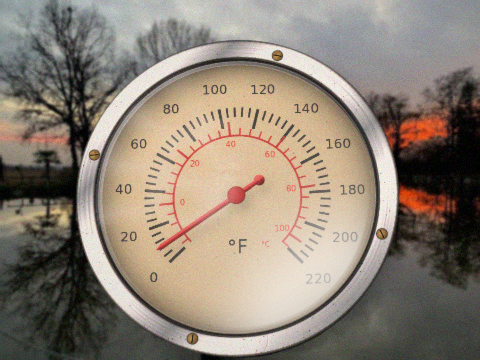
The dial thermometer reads 8 °F
